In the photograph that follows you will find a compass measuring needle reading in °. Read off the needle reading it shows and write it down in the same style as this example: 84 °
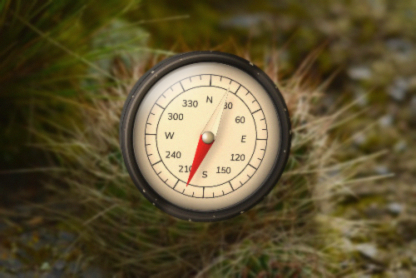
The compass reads 200 °
